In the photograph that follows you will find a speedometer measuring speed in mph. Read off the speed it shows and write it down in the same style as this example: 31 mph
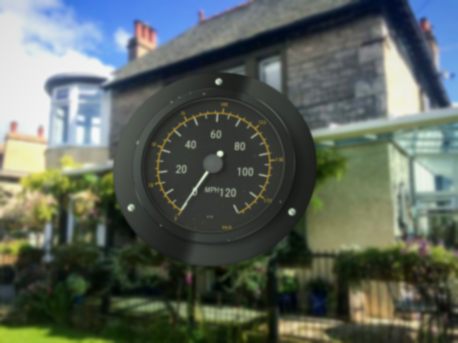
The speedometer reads 0 mph
